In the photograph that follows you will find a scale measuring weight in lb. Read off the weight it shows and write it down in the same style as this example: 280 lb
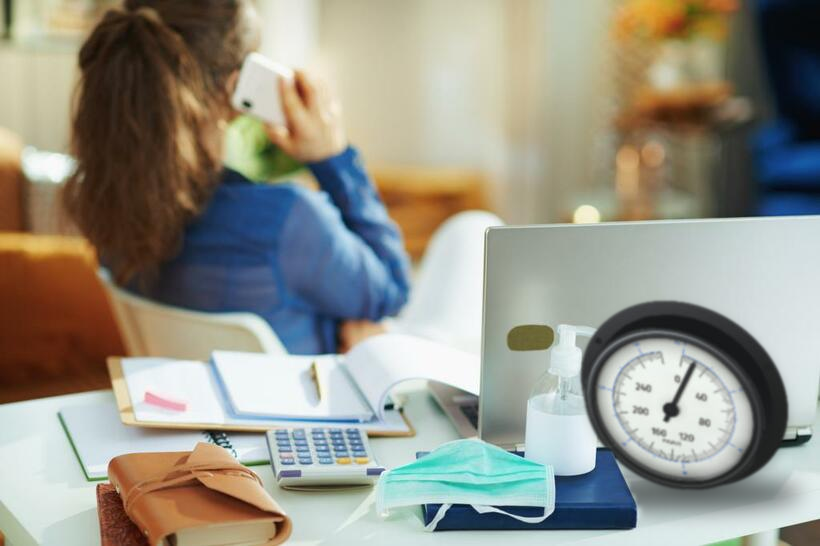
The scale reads 10 lb
